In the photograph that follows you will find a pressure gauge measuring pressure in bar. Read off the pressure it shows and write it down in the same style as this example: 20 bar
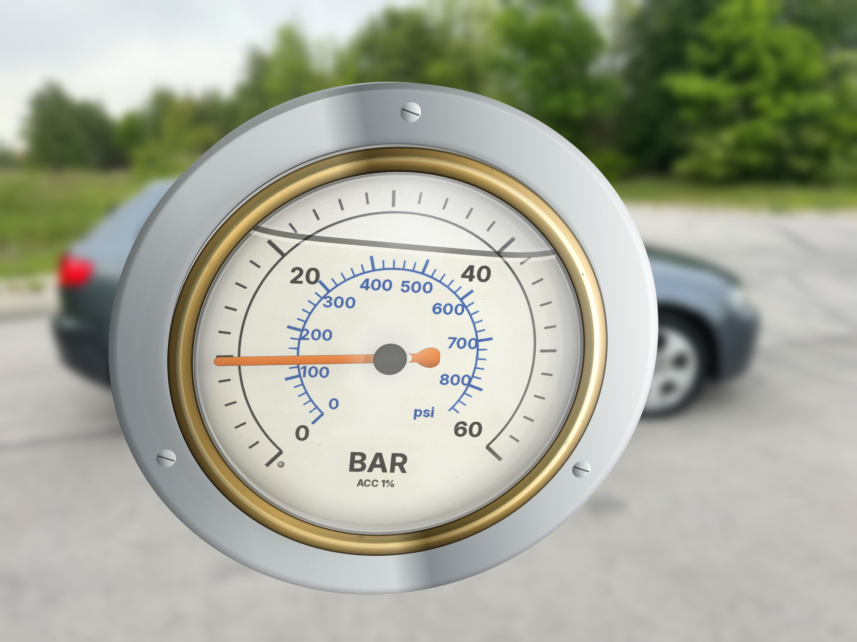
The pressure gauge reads 10 bar
